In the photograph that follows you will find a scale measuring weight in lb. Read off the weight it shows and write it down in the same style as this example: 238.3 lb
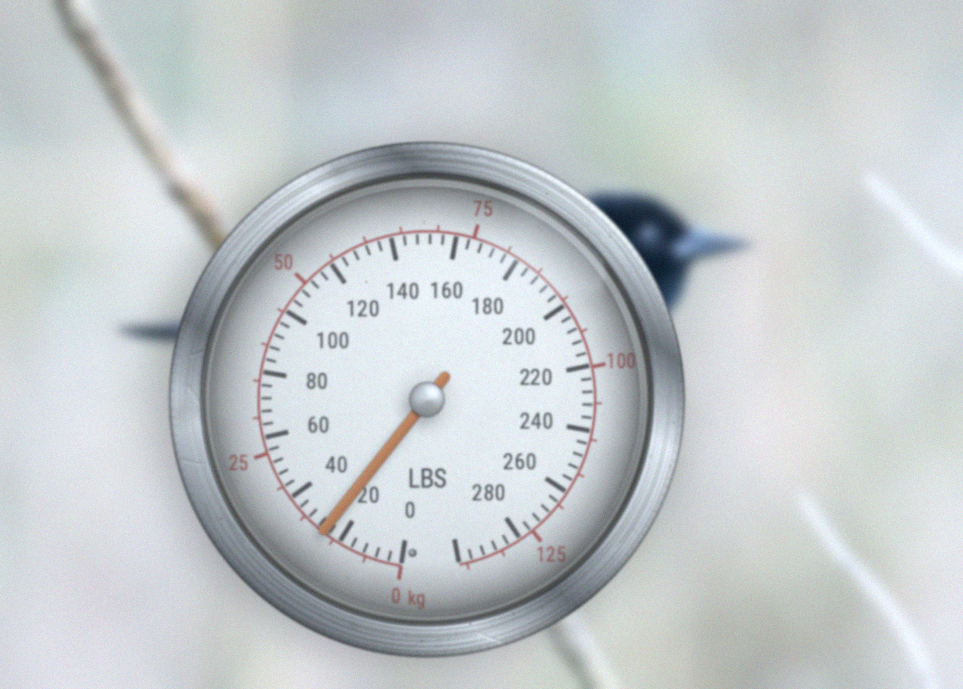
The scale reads 26 lb
